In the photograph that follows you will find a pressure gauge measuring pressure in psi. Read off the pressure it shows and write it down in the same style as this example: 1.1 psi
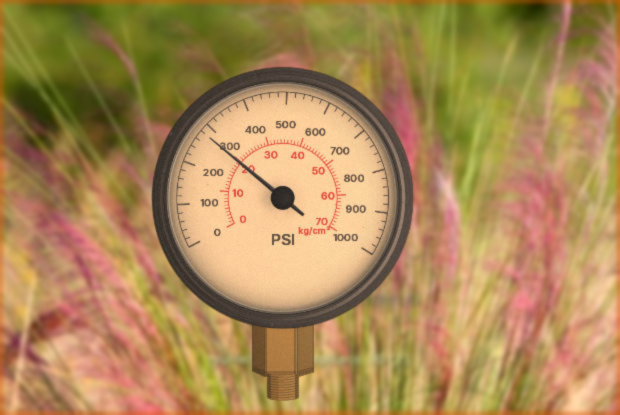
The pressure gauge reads 280 psi
